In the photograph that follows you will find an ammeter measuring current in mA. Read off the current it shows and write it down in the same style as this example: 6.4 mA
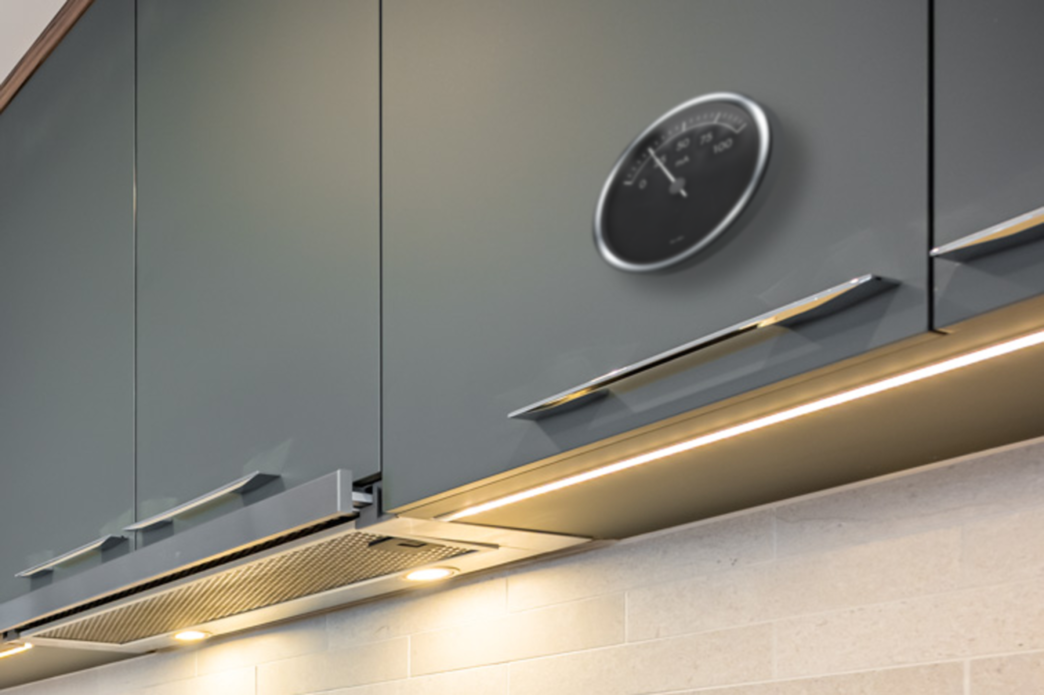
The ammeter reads 25 mA
